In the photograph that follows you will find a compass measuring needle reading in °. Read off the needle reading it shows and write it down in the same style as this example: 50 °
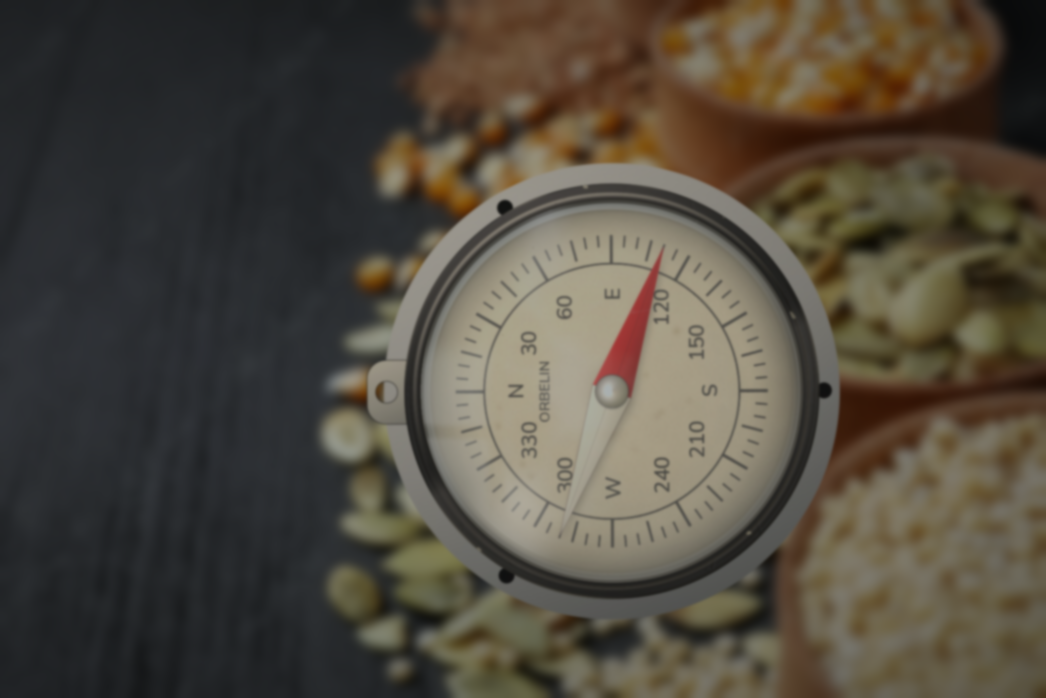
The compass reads 110 °
